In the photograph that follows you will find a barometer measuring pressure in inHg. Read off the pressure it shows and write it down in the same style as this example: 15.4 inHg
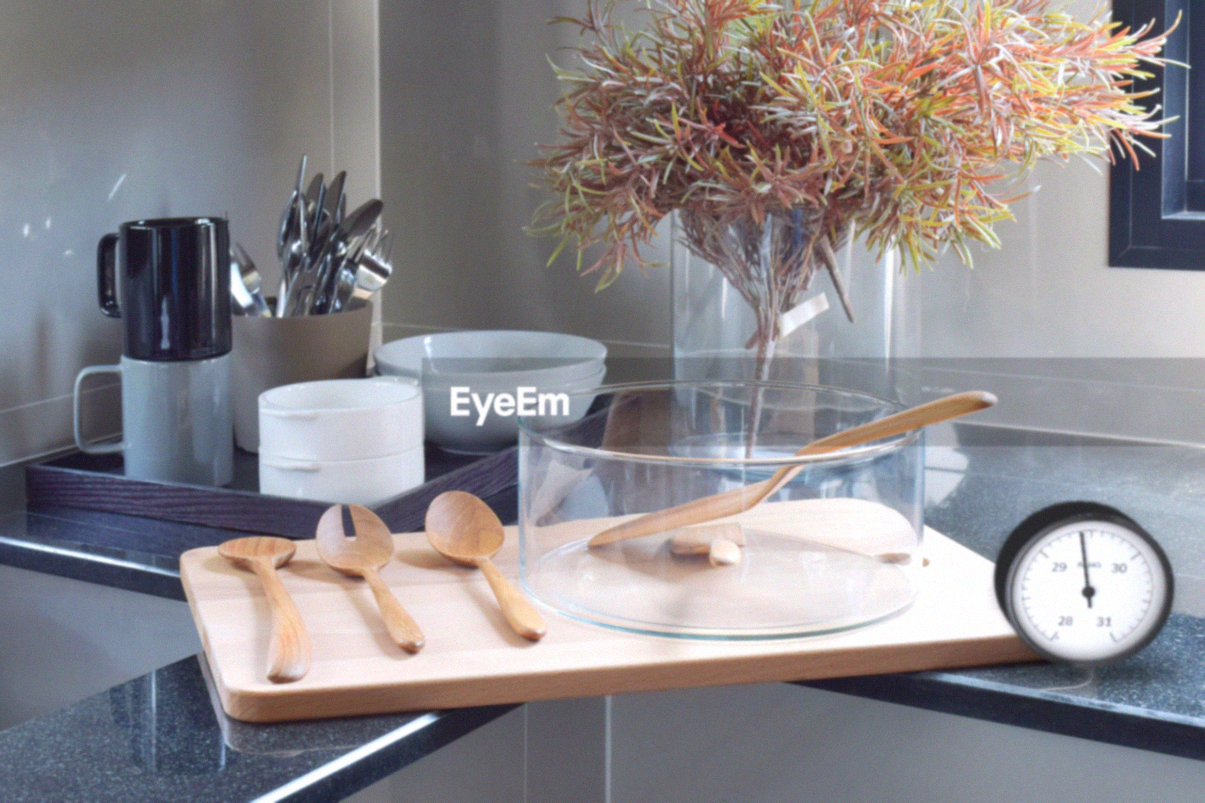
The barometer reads 29.4 inHg
